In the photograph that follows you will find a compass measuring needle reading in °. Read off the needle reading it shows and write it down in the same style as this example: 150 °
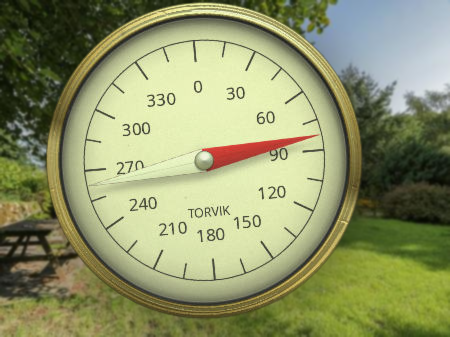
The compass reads 82.5 °
